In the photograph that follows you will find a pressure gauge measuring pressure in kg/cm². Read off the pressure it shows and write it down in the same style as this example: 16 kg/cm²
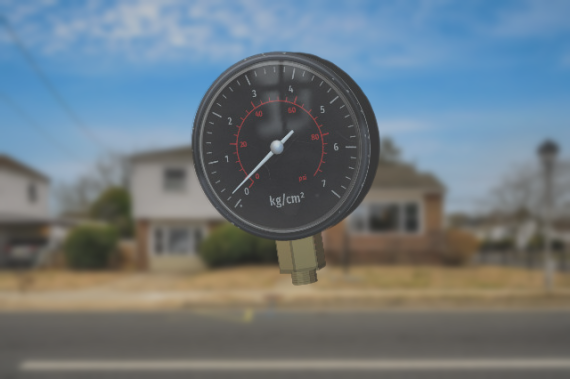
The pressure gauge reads 0.2 kg/cm²
